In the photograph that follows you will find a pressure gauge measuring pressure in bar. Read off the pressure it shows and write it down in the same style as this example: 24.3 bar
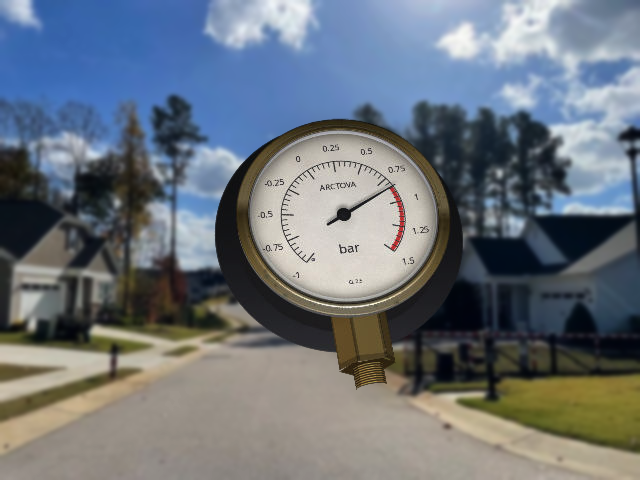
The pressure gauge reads 0.85 bar
